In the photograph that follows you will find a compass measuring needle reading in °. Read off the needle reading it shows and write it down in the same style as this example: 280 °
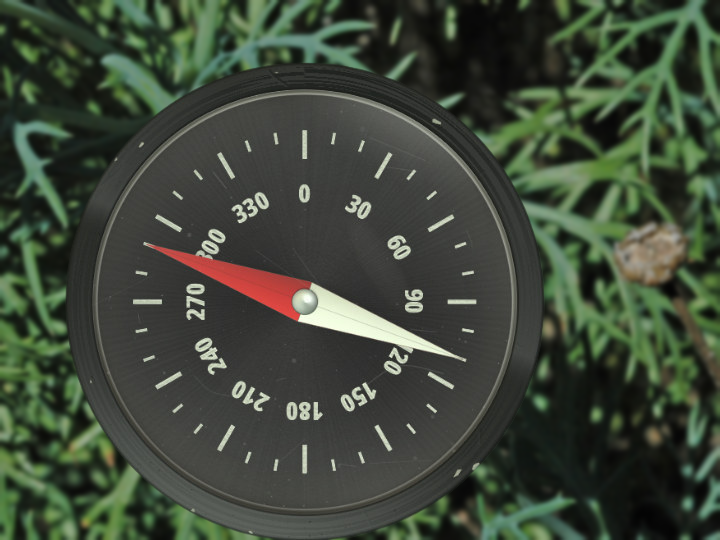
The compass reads 290 °
